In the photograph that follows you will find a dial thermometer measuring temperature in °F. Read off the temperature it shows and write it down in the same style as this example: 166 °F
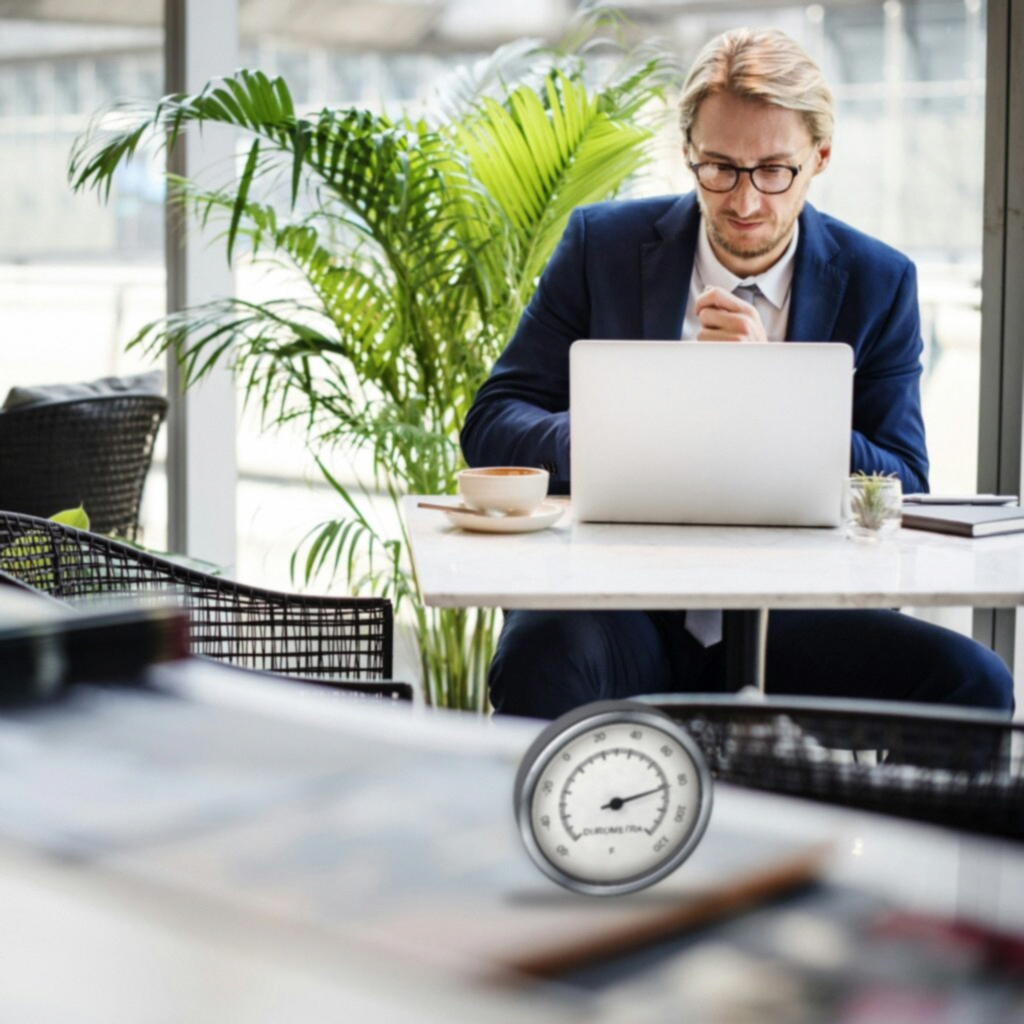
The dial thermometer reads 80 °F
